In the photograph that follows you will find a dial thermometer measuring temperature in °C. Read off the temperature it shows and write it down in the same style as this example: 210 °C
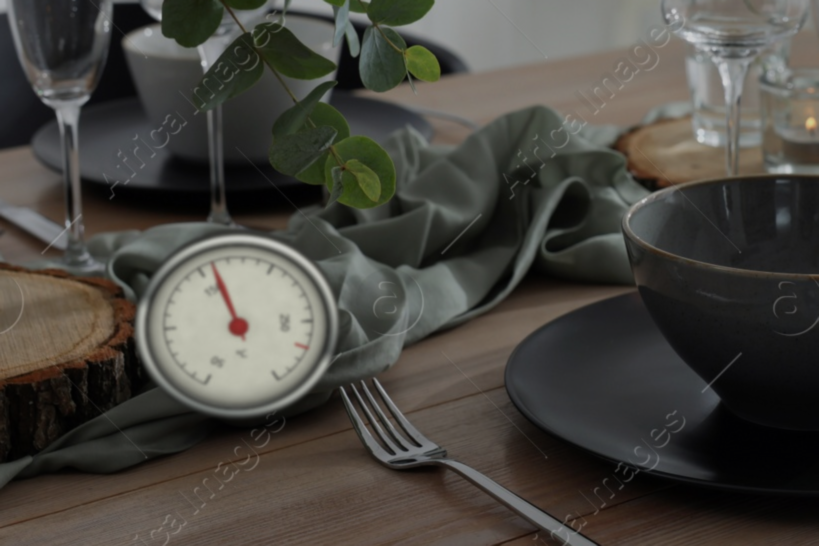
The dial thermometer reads 160 °C
